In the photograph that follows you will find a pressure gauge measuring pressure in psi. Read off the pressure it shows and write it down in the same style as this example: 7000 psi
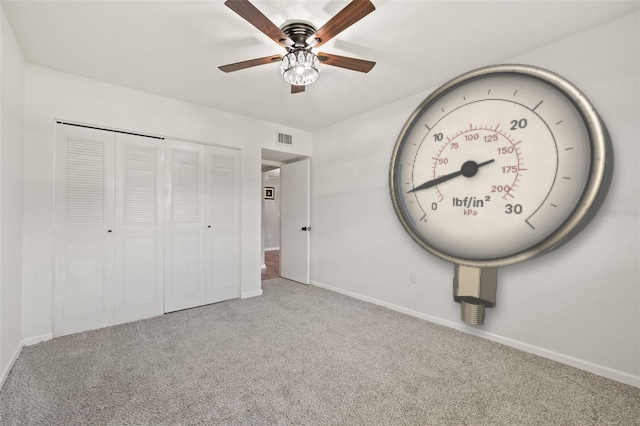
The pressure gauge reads 3 psi
